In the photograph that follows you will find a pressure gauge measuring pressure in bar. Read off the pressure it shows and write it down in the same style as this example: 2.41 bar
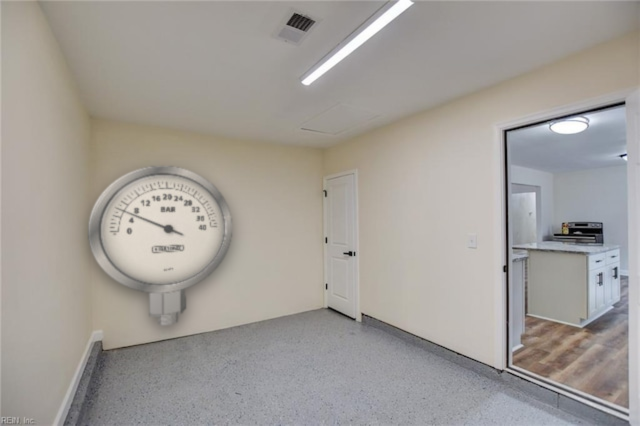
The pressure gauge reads 6 bar
